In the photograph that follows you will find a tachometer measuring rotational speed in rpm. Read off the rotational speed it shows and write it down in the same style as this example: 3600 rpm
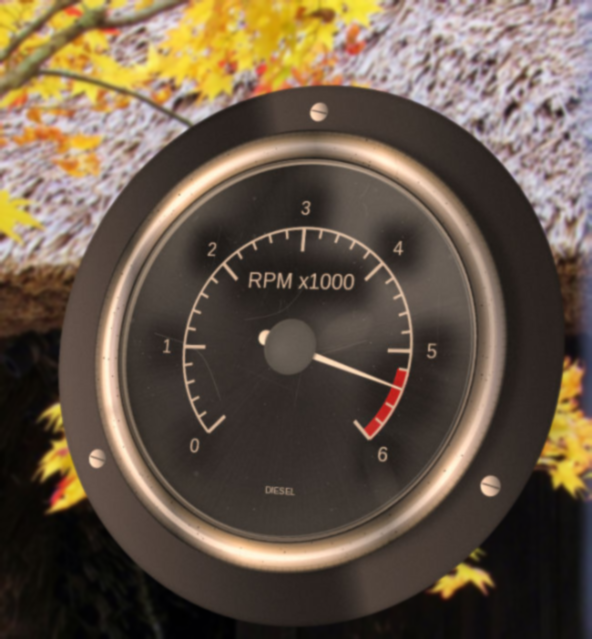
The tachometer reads 5400 rpm
